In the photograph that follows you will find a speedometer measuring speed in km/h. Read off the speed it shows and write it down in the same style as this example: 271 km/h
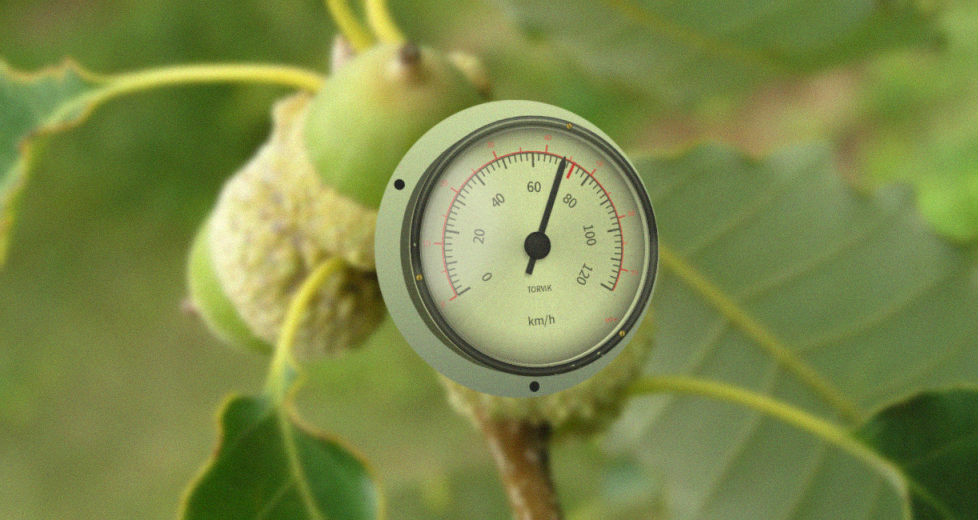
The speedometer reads 70 km/h
